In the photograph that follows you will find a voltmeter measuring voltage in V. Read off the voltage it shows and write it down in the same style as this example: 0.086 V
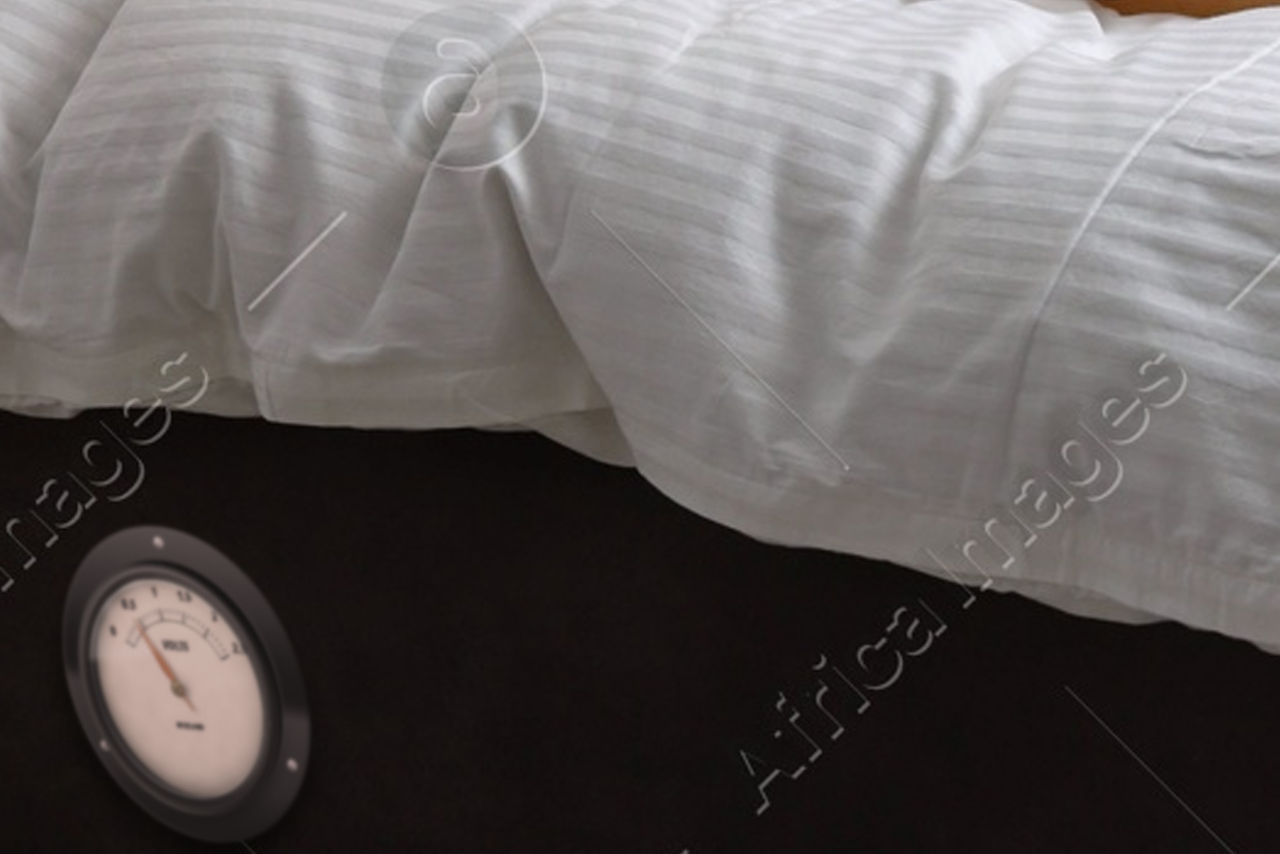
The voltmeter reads 0.5 V
